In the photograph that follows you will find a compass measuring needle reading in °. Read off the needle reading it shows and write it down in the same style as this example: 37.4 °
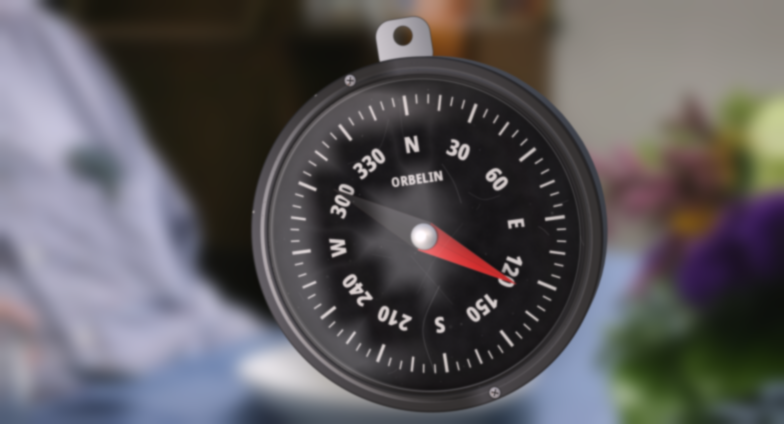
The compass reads 125 °
